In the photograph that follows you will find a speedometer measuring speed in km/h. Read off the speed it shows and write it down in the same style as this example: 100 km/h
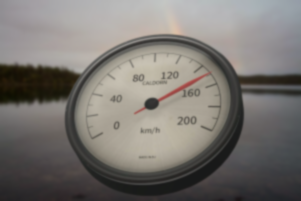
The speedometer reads 150 km/h
